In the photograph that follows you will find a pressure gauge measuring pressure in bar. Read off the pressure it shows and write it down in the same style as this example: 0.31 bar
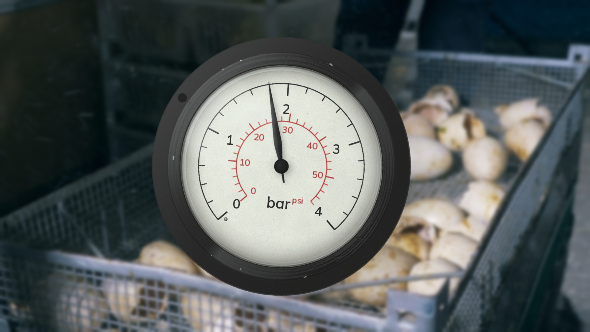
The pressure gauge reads 1.8 bar
